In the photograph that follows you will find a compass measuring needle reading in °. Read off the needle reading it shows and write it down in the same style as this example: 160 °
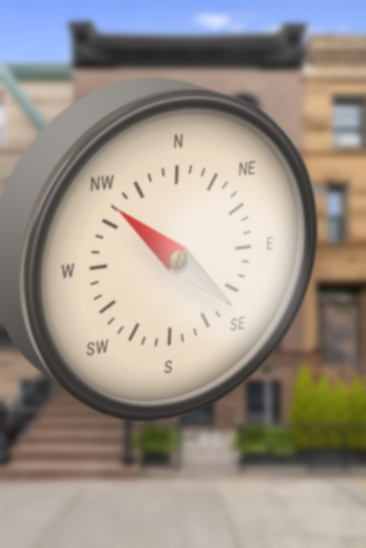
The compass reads 310 °
